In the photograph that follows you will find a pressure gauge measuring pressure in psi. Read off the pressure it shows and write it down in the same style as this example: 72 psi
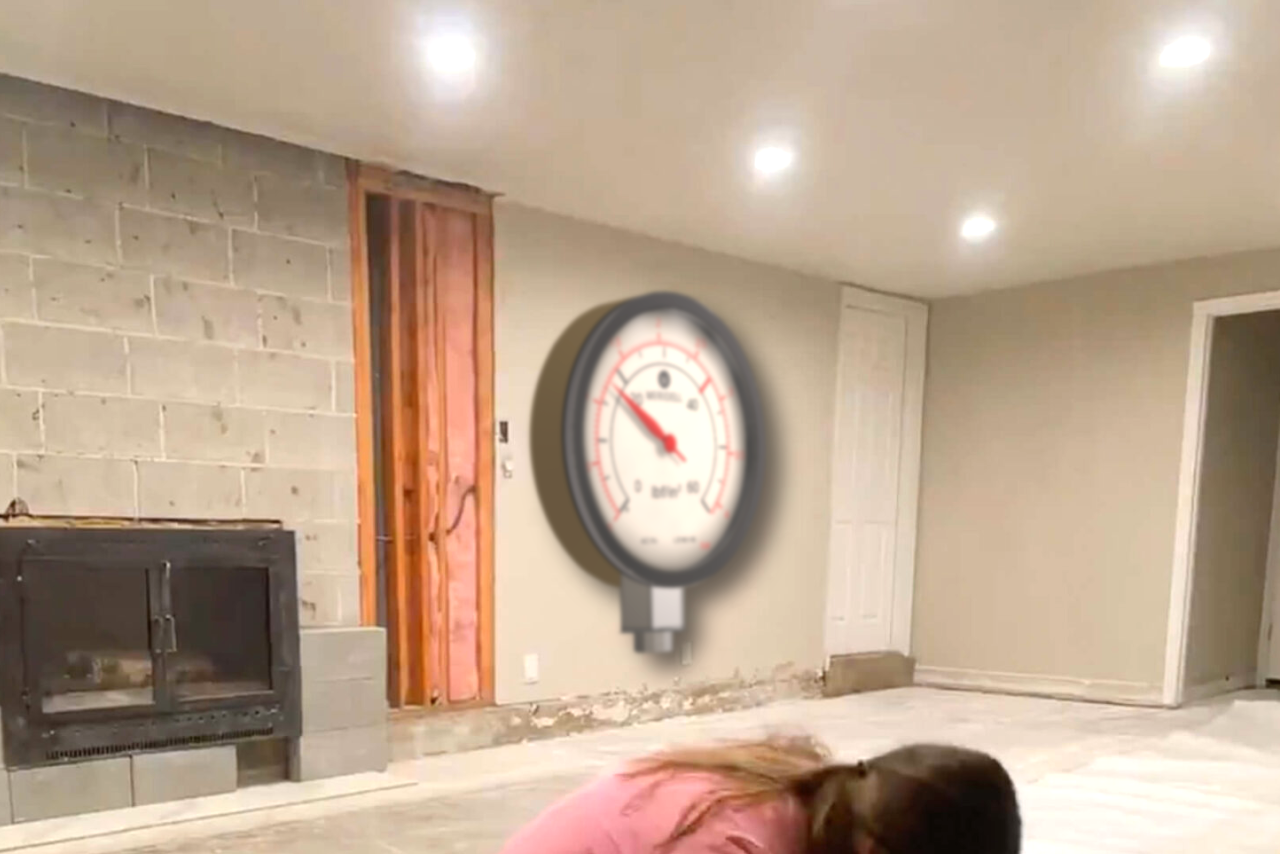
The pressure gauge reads 17.5 psi
